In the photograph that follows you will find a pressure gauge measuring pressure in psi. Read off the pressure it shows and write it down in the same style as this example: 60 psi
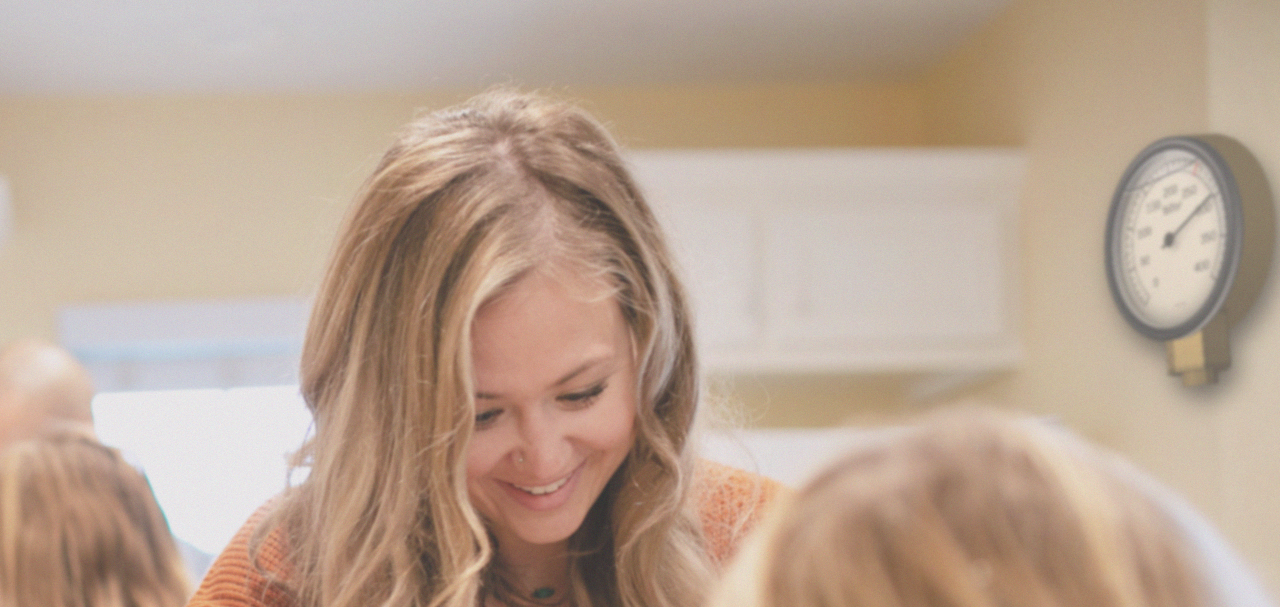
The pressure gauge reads 300 psi
